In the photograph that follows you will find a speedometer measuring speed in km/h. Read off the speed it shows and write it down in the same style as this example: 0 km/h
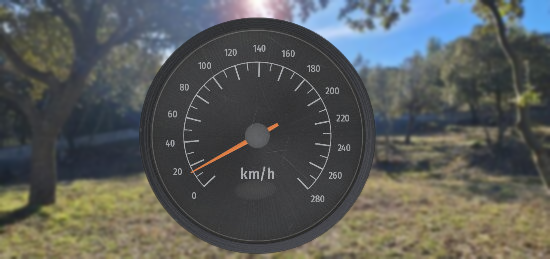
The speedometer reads 15 km/h
